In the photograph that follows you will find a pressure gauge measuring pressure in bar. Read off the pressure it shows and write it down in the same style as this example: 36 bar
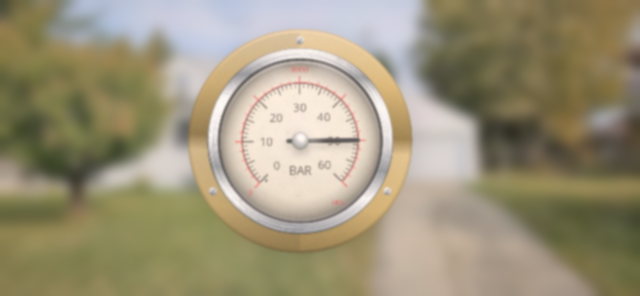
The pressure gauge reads 50 bar
